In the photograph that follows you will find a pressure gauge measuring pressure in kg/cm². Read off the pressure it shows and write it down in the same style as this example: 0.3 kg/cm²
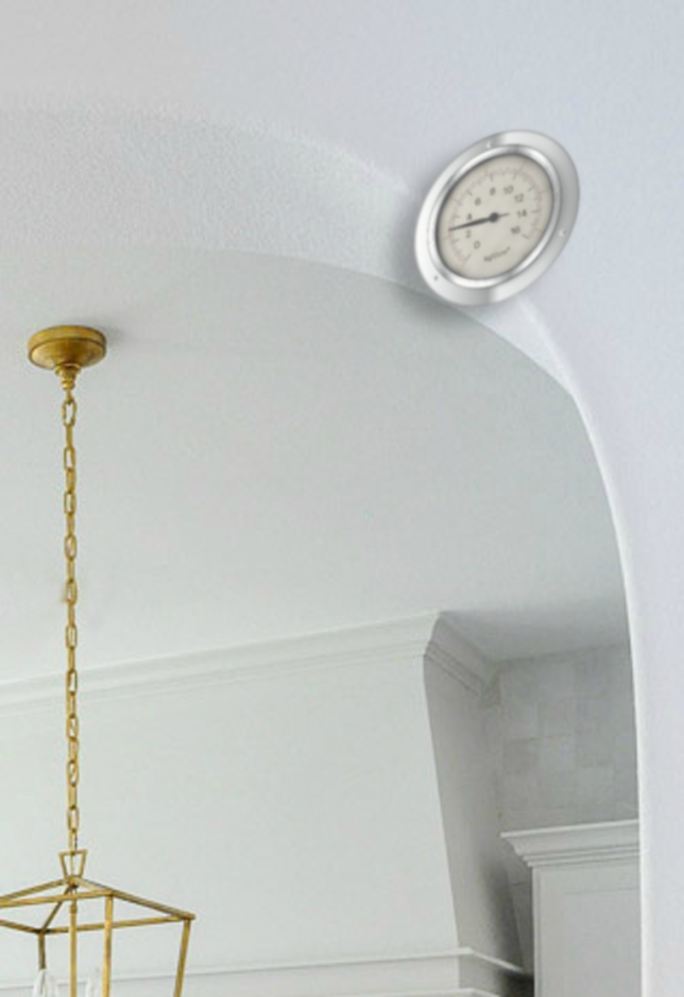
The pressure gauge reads 3 kg/cm²
